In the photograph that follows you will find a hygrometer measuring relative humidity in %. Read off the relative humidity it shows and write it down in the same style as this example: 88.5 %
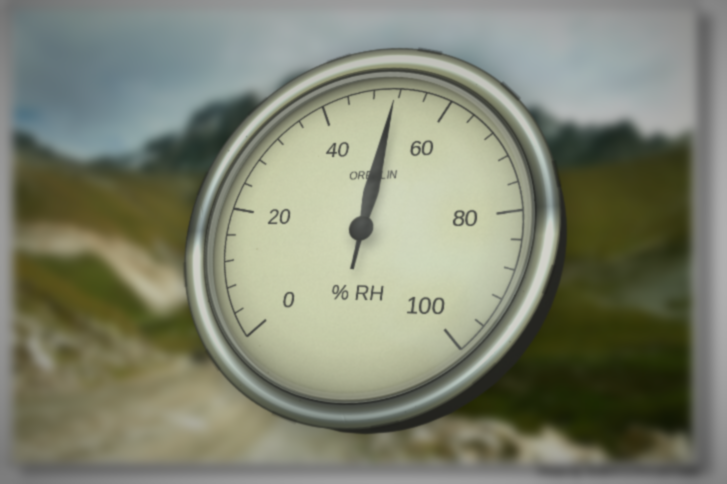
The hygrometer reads 52 %
